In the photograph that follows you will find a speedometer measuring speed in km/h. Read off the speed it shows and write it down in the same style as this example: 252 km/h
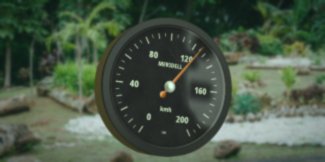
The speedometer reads 125 km/h
